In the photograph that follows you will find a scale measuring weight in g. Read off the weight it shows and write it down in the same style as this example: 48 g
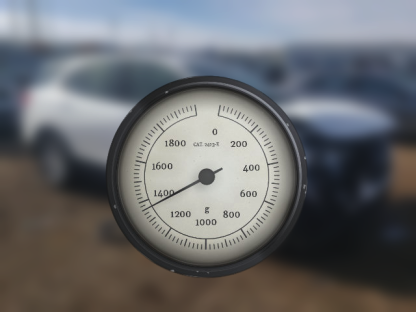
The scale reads 1360 g
